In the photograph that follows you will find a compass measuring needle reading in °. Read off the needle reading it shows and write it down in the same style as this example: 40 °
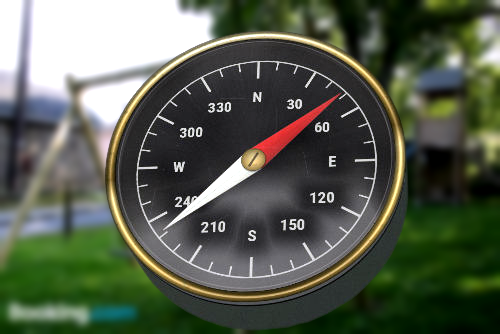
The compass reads 50 °
